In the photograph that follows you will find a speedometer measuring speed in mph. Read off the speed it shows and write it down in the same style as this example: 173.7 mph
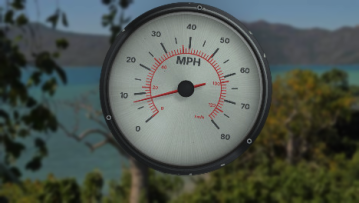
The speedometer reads 7.5 mph
